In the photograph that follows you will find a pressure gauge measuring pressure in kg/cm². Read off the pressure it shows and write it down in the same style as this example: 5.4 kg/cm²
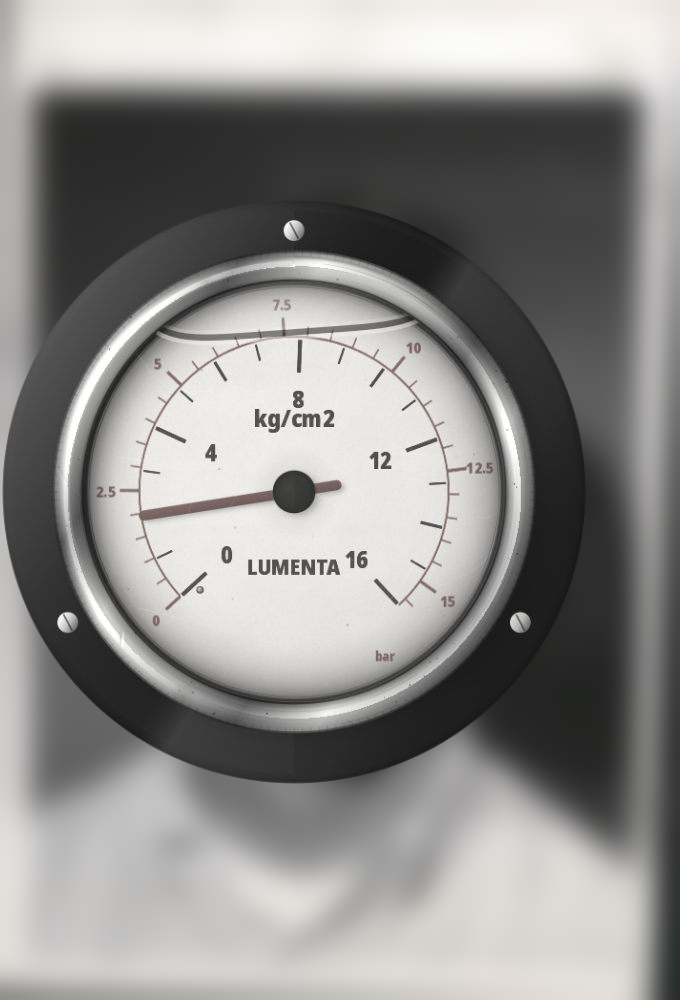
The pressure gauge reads 2 kg/cm²
